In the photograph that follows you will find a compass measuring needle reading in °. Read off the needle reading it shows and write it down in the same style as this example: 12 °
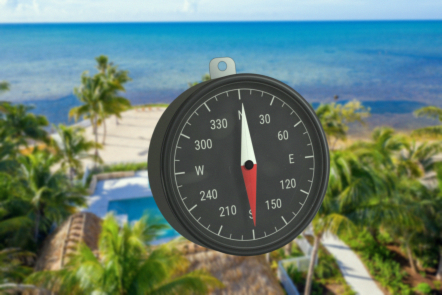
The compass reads 180 °
